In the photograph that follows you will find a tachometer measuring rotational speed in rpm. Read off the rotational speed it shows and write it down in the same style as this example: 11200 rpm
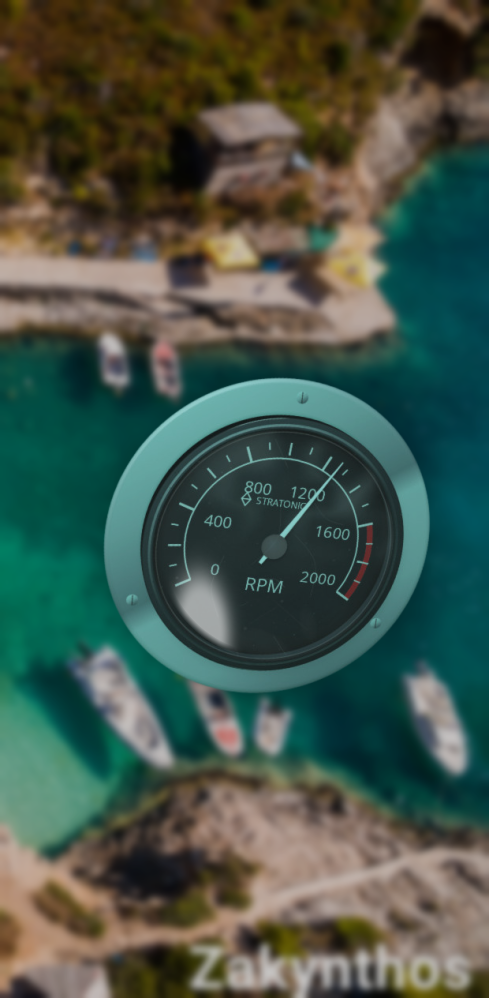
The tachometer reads 1250 rpm
